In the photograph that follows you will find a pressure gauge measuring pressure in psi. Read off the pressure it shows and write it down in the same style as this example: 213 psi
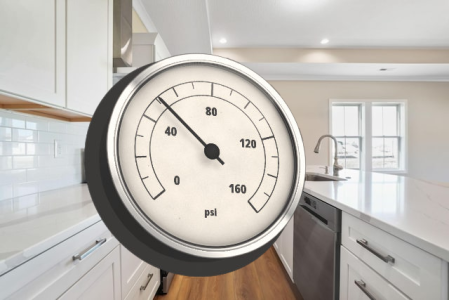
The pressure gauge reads 50 psi
